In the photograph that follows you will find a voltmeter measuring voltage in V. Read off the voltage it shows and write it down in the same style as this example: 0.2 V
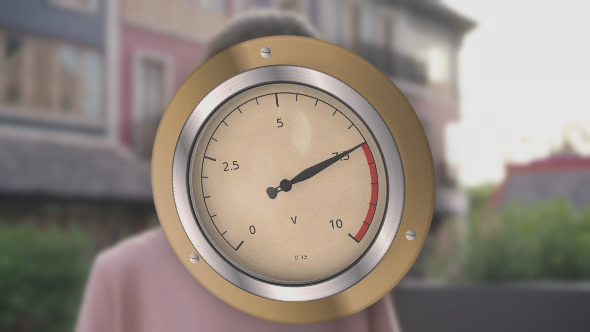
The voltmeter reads 7.5 V
